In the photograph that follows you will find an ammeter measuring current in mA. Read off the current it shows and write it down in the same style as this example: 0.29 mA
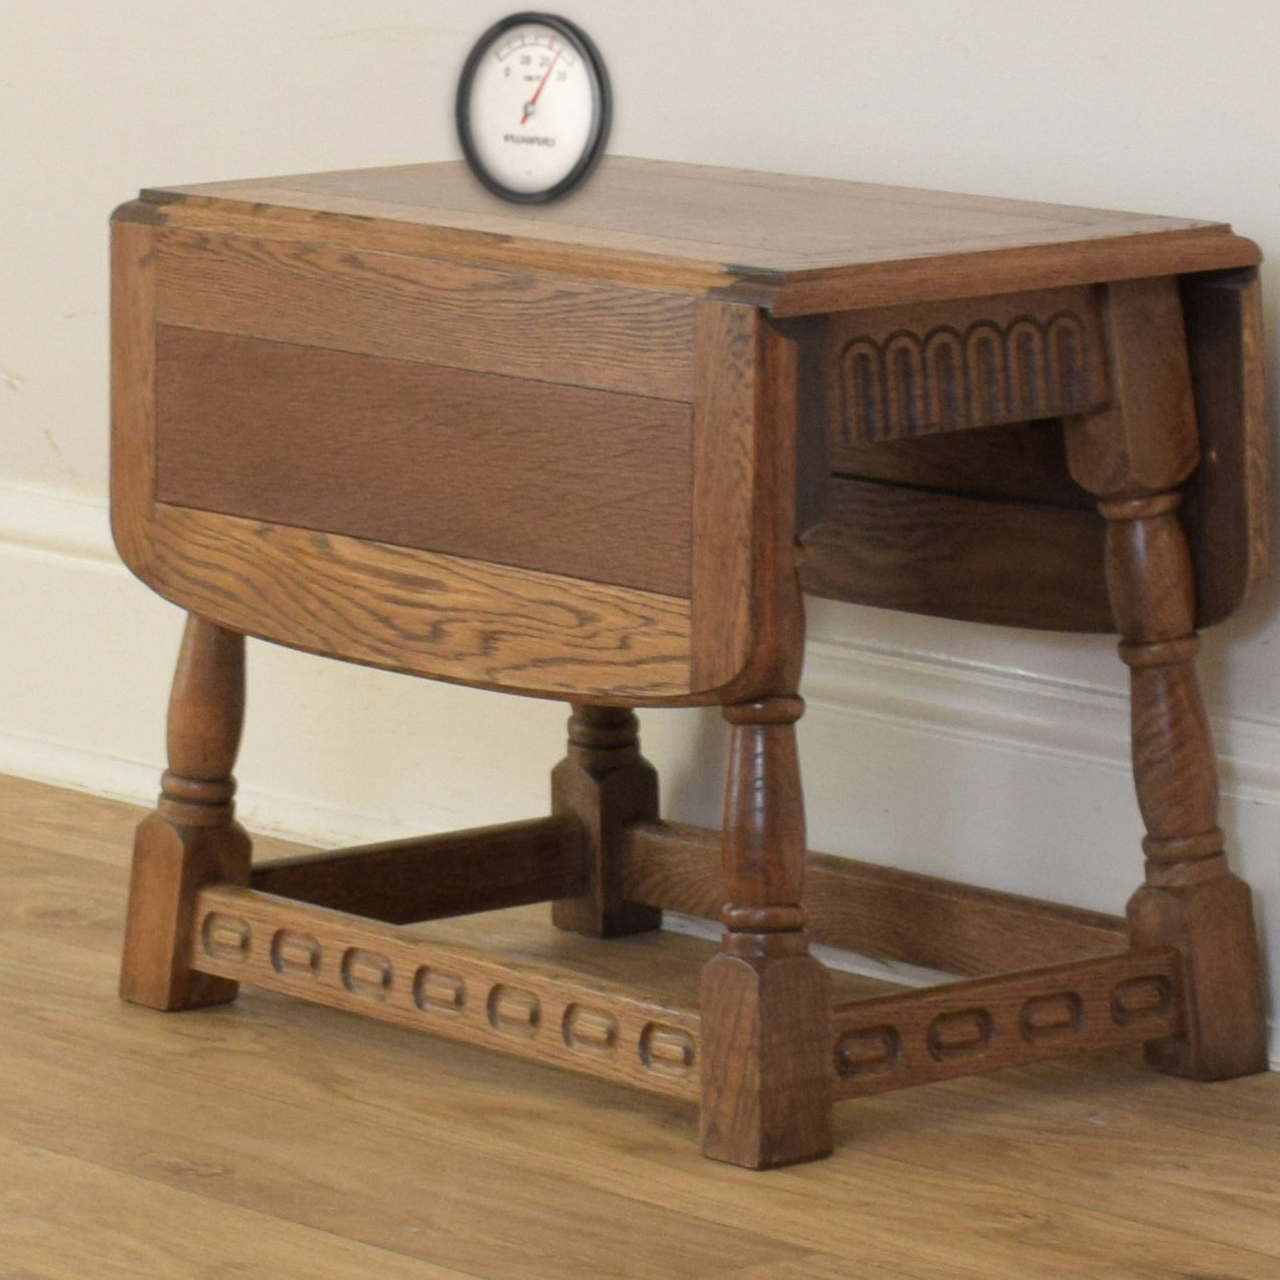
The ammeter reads 25 mA
